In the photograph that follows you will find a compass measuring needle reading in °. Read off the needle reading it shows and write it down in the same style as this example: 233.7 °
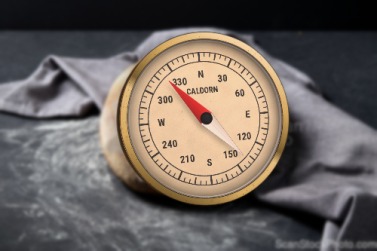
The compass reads 320 °
